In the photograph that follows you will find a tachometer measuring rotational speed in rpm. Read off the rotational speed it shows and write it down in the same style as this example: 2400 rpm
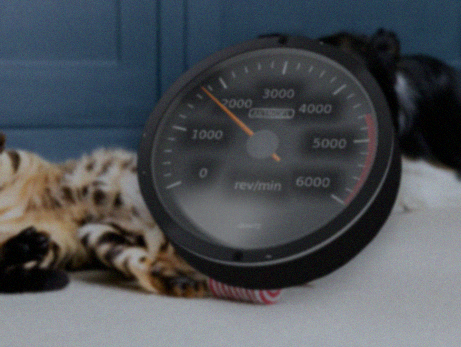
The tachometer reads 1700 rpm
